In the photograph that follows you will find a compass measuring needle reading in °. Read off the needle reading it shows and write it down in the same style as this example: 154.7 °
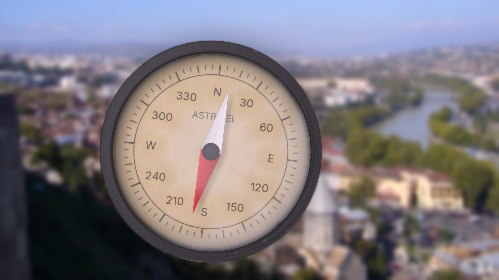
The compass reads 190 °
